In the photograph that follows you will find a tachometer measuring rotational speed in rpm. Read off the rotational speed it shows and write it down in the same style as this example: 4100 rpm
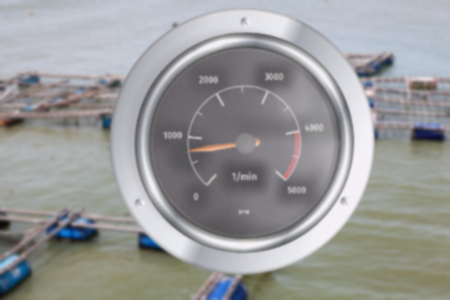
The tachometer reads 750 rpm
